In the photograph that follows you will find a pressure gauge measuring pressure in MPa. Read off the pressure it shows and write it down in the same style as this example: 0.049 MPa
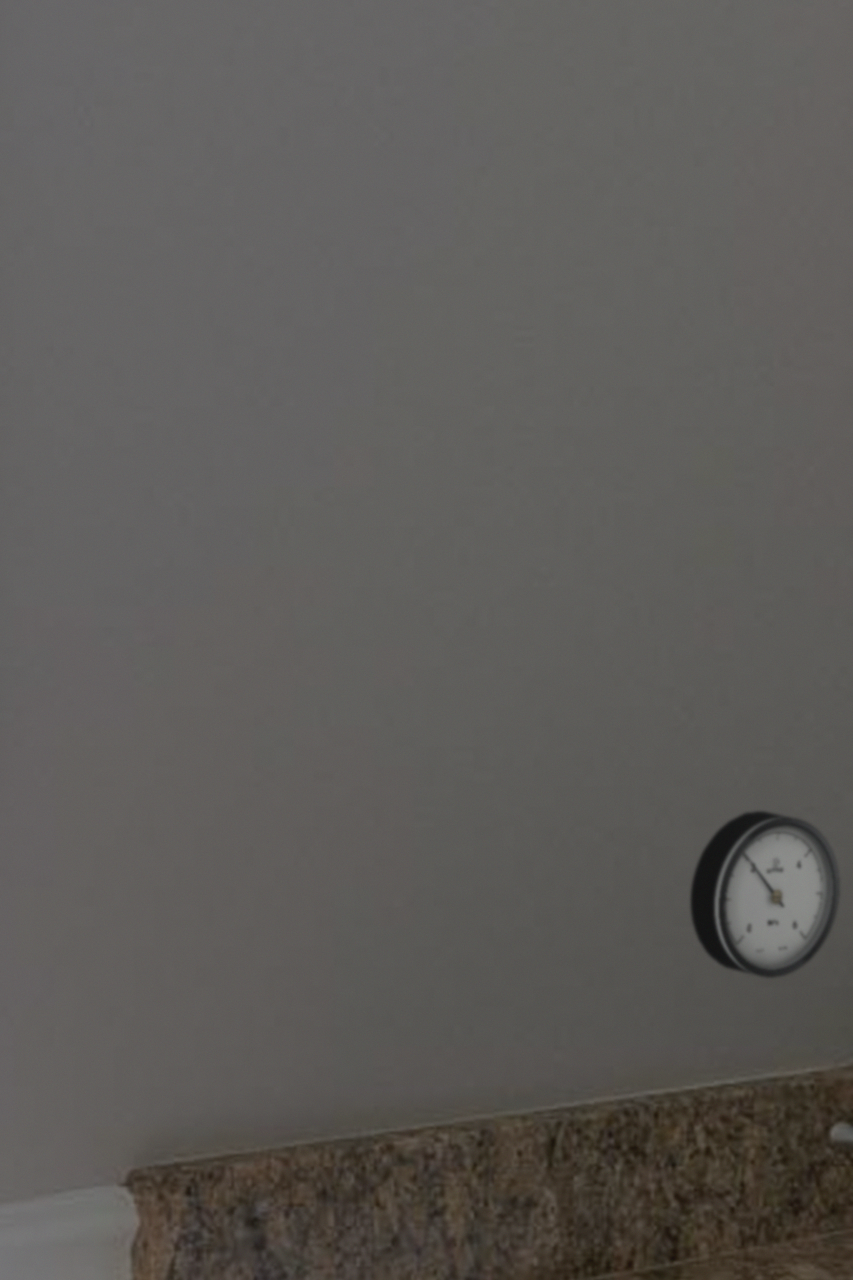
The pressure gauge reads 2 MPa
